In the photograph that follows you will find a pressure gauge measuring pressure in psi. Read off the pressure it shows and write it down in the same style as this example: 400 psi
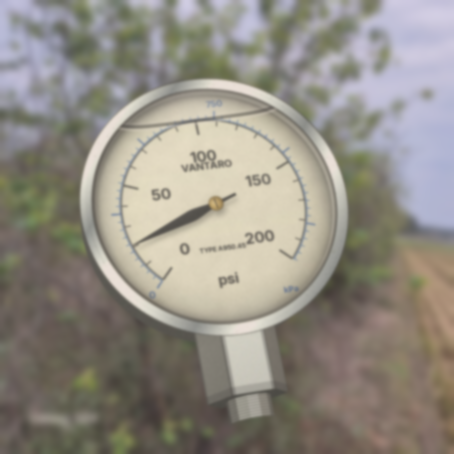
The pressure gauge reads 20 psi
